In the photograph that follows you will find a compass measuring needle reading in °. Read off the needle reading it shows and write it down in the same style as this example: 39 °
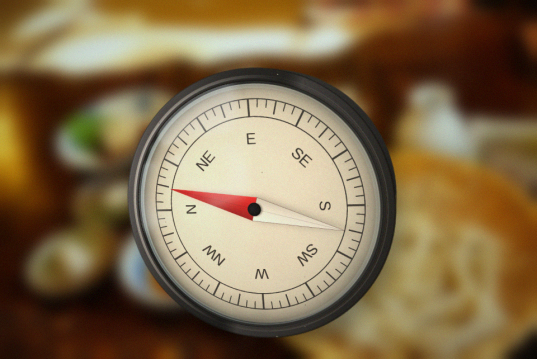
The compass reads 15 °
